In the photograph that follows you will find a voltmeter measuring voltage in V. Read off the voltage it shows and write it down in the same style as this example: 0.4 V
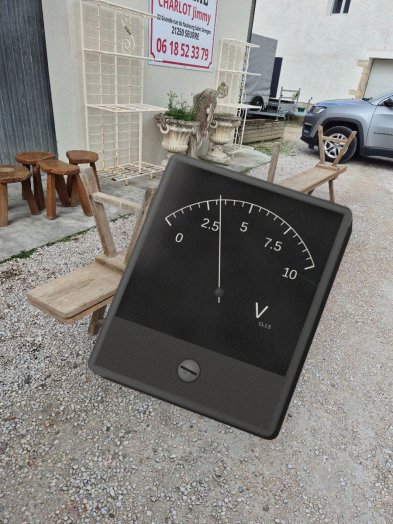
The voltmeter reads 3.25 V
